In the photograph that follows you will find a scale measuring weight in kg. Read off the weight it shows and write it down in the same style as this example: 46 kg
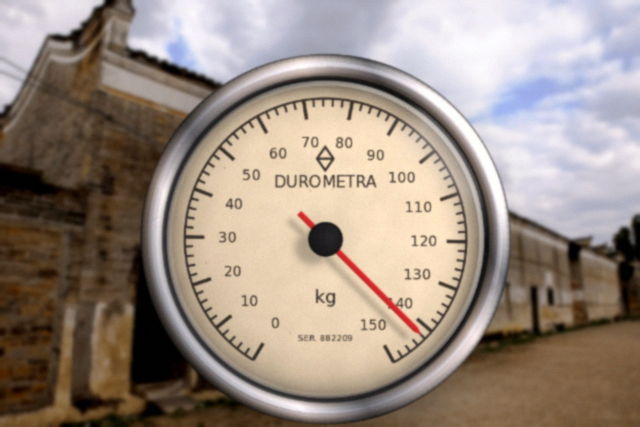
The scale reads 142 kg
